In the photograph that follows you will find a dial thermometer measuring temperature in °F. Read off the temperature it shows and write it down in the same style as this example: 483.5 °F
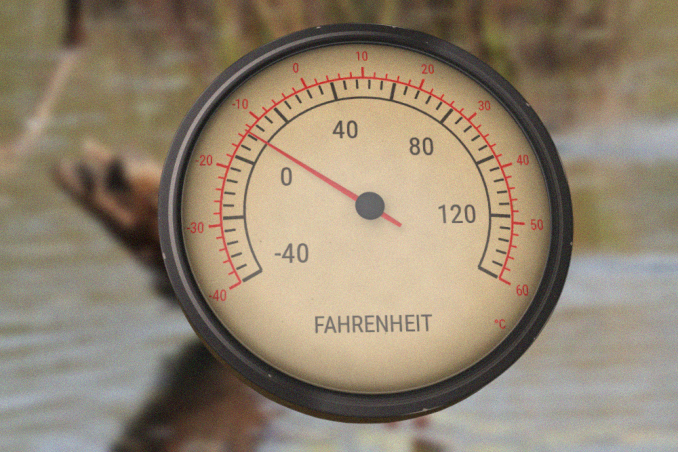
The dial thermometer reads 8 °F
